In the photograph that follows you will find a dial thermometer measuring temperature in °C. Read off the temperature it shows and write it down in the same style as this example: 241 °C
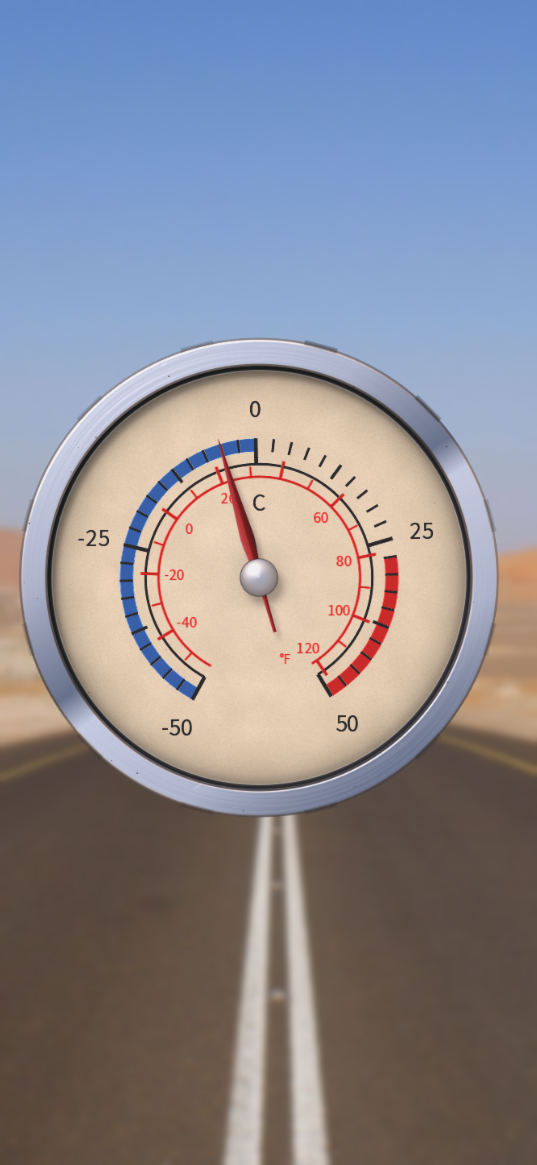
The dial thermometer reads -5 °C
